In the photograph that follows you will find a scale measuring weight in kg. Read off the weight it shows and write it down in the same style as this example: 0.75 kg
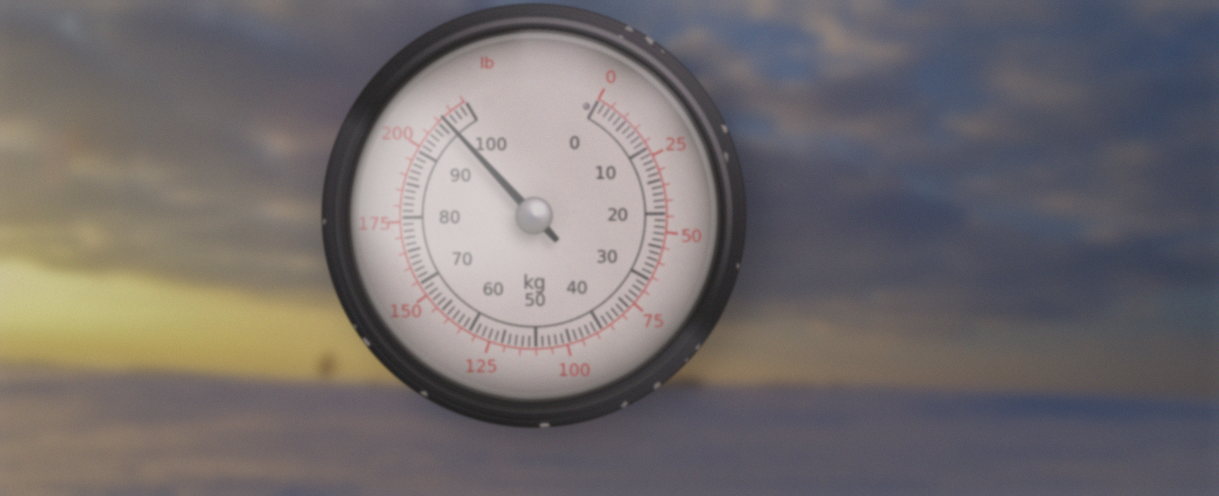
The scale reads 96 kg
